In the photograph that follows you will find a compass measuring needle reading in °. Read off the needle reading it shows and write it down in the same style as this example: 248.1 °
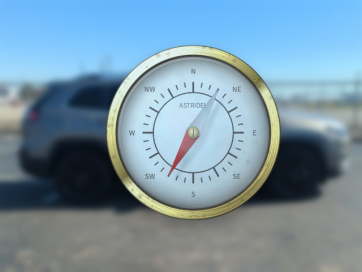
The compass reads 210 °
